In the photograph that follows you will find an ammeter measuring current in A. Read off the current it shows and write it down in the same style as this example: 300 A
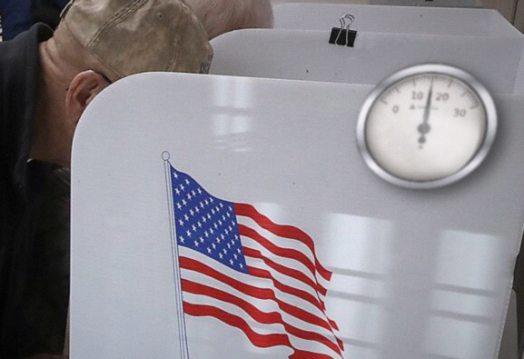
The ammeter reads 15 A
